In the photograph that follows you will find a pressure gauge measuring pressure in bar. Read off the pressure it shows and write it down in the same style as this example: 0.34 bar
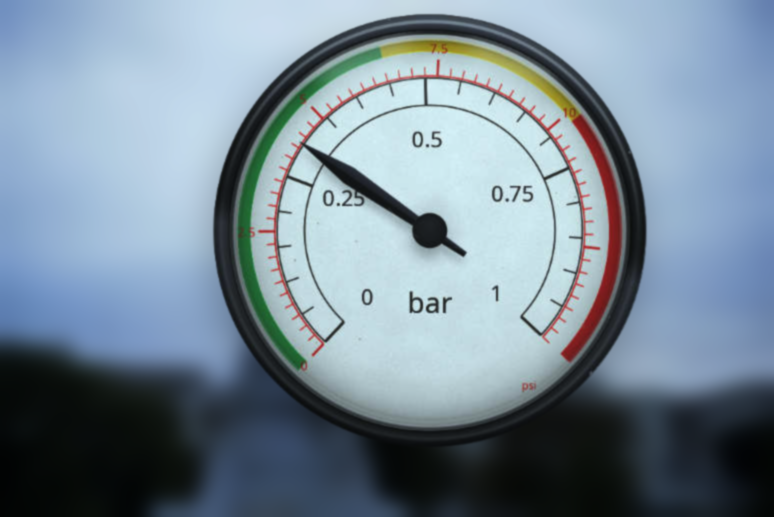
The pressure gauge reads 0.3 bar
